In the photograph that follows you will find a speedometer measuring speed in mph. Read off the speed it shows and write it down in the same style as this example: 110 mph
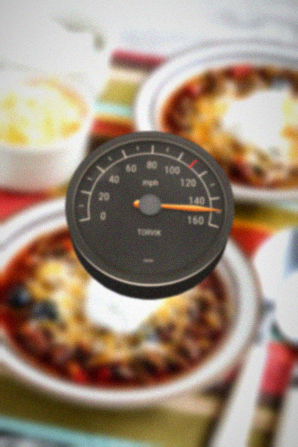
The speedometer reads 150 mph
